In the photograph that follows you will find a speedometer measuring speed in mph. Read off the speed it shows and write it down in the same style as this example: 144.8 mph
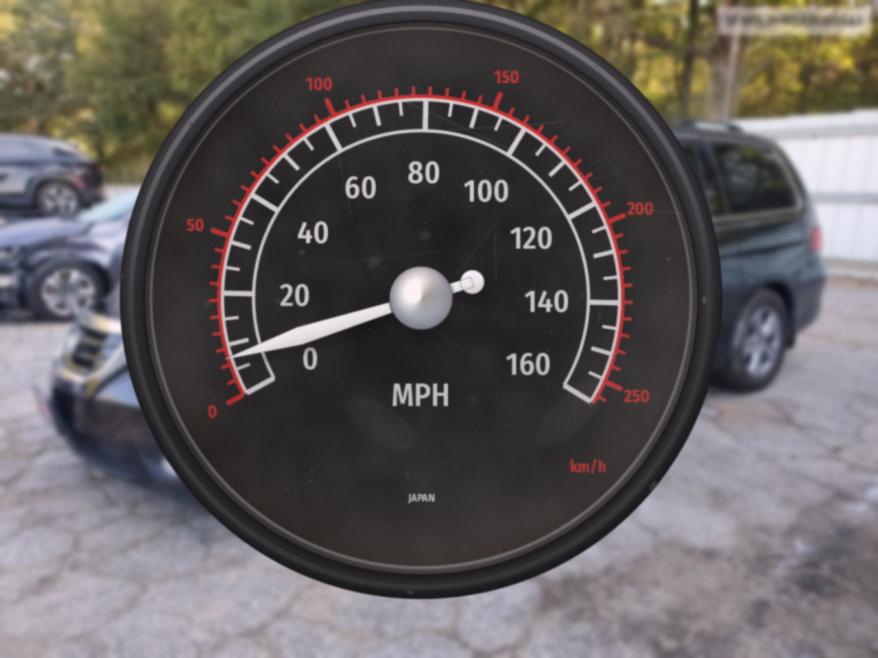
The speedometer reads 7.5 mph
